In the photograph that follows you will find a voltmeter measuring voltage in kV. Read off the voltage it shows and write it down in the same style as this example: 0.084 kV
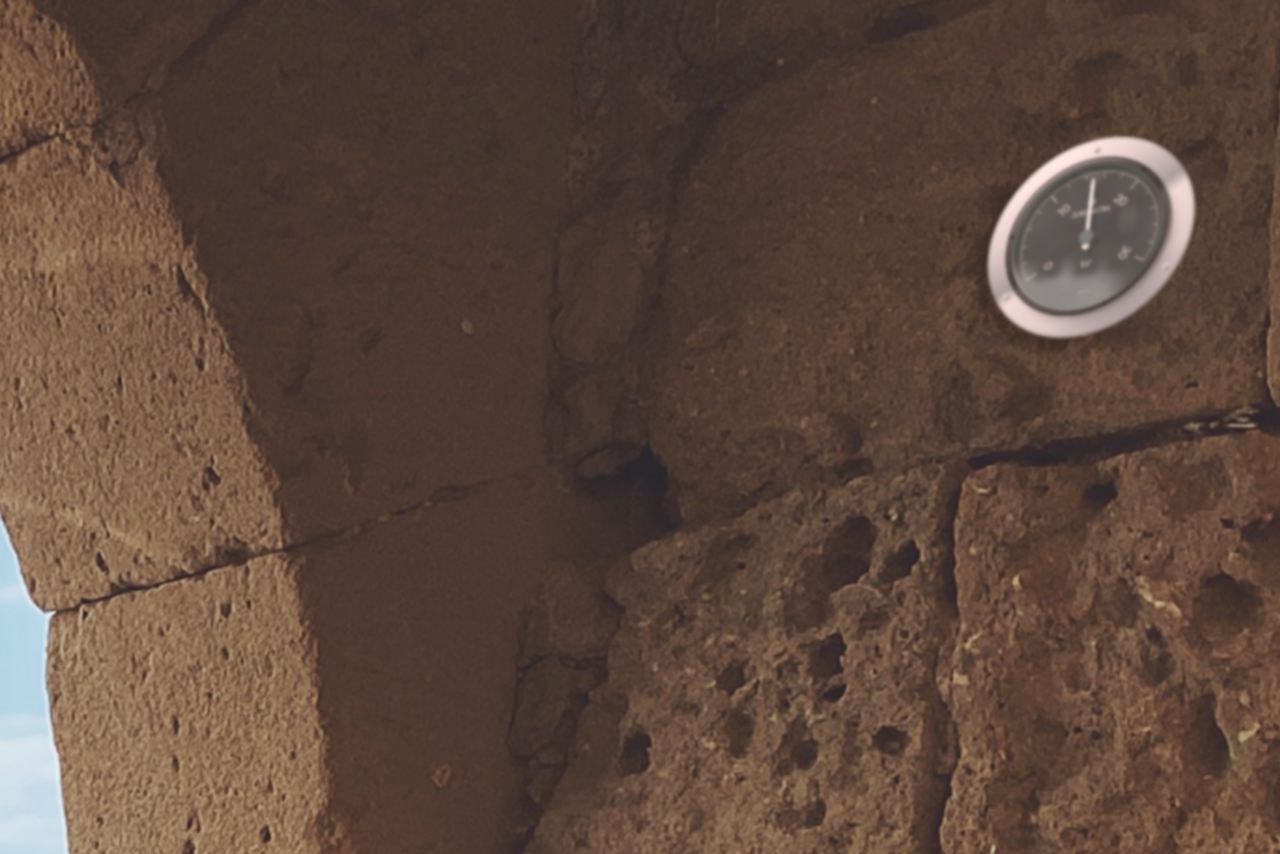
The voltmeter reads 15 kV
